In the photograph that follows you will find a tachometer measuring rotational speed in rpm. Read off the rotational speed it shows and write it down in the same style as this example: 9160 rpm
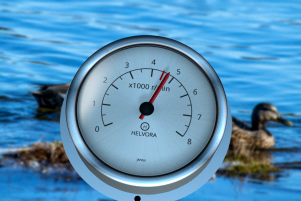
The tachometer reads 4750 rpm
